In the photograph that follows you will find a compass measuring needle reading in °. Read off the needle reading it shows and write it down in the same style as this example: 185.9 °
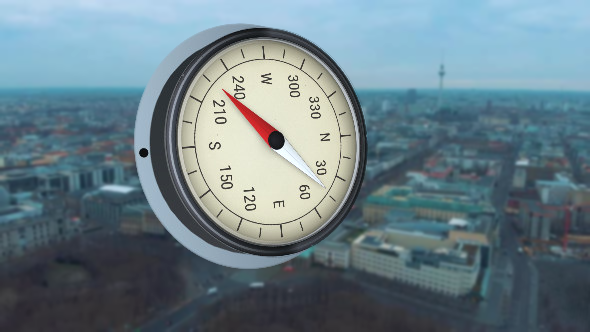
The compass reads 225 °
